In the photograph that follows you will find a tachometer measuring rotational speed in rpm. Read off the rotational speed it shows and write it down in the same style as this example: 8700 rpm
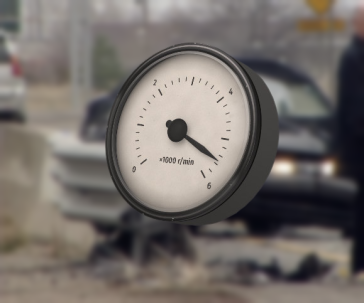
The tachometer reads 5500 rpm
